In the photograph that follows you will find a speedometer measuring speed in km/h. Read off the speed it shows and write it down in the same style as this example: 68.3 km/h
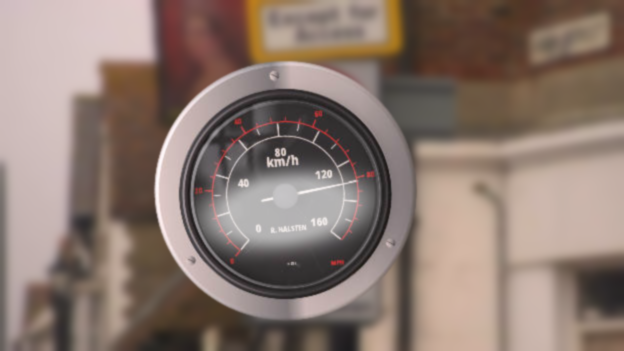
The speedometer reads 130 km/h
